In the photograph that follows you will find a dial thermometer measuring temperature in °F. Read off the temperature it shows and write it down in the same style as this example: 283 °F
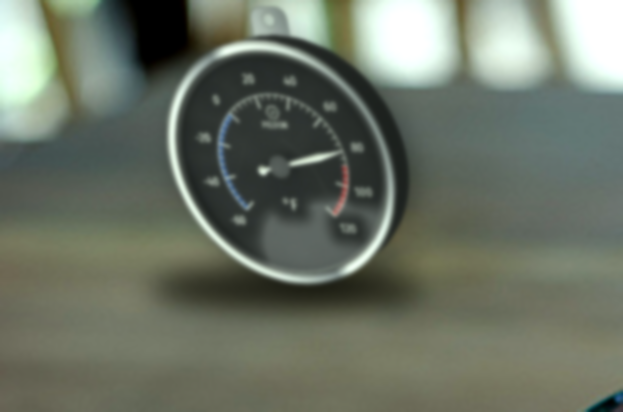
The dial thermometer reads 80 °F
